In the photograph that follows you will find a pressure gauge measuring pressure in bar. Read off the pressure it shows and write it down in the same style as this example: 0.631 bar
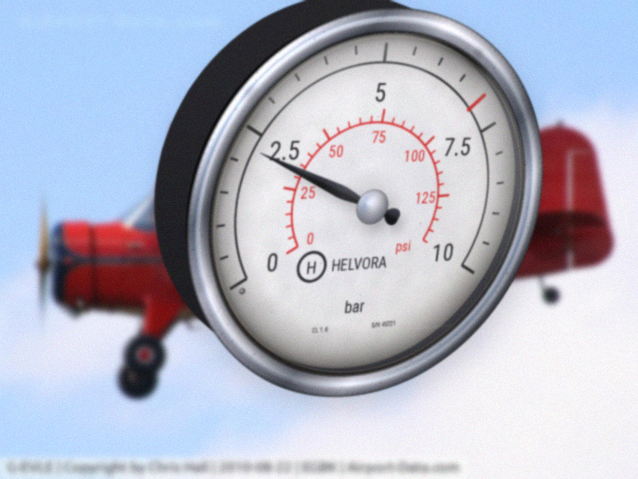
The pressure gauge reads 2.25 bar
